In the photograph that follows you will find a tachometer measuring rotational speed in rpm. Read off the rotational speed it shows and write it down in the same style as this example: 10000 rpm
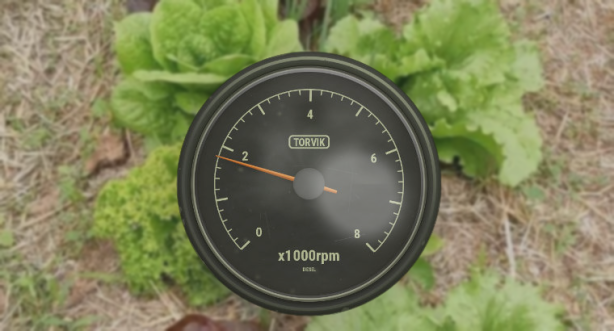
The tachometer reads 1800 rpm
